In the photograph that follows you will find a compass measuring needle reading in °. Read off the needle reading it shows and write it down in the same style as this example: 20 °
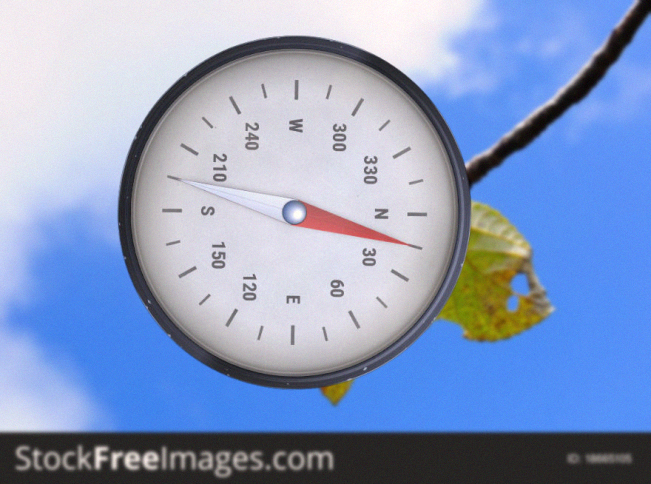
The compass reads 15 °
